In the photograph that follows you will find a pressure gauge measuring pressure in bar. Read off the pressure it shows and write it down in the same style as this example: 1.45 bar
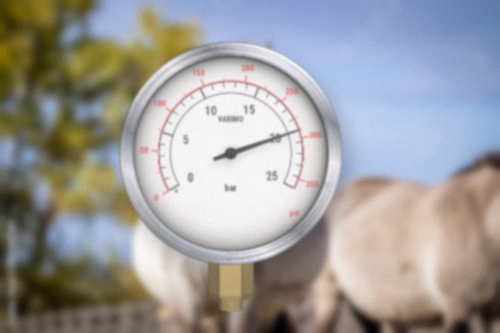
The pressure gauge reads 20 bar
